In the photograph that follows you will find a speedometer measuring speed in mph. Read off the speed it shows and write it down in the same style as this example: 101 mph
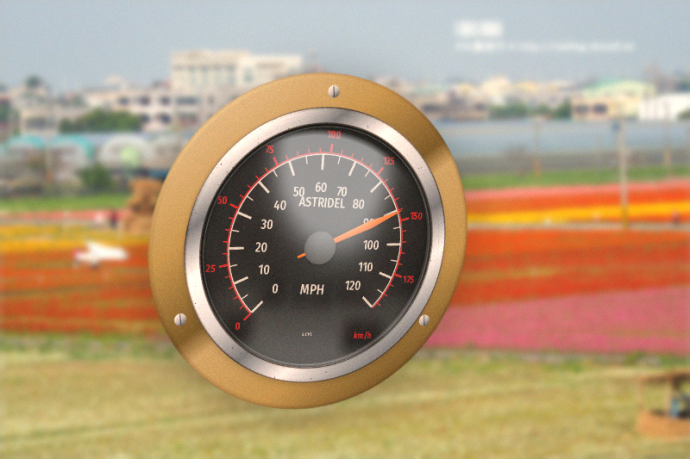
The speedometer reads 90 mph
